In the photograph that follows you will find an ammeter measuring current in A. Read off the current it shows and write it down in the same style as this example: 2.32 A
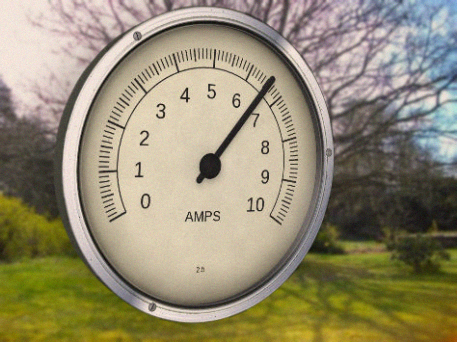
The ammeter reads 6.5 A
